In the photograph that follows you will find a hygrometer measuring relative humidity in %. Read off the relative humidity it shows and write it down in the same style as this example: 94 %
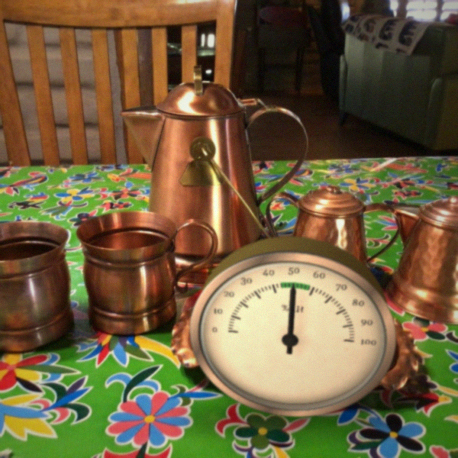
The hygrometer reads 50 %
